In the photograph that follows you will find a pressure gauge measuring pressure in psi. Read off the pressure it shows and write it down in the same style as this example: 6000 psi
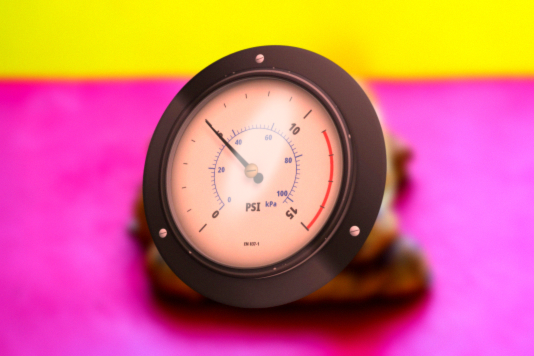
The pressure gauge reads 5 psi
